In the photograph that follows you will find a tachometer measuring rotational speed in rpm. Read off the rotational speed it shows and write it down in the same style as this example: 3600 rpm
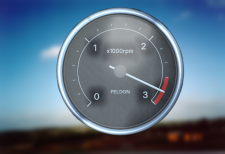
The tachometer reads 2800 rpm
